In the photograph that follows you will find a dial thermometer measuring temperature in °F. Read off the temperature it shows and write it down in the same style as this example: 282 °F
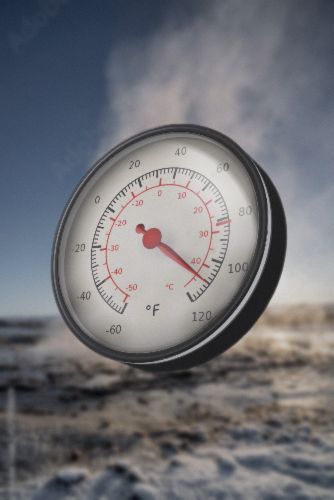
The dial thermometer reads 110 °F
